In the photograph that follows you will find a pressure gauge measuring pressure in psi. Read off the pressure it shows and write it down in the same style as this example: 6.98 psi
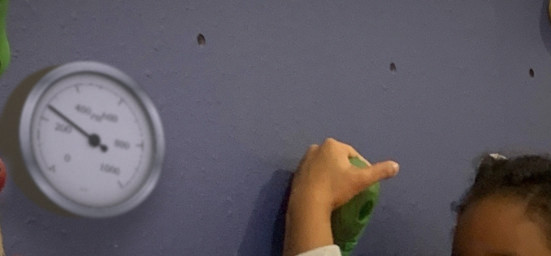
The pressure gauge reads 250 psi
